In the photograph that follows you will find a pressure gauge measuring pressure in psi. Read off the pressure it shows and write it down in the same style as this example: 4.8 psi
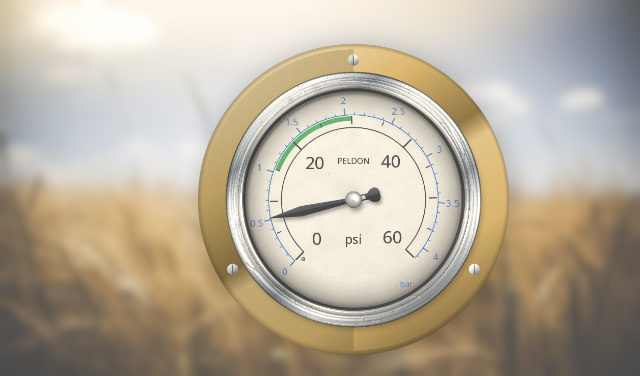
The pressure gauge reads 7.5 psi
